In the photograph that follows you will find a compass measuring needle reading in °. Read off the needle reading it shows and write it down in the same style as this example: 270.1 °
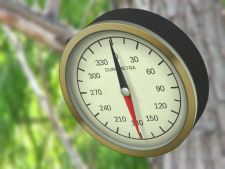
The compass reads 180 °
